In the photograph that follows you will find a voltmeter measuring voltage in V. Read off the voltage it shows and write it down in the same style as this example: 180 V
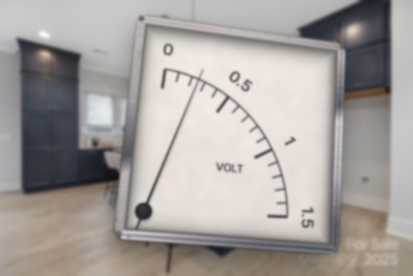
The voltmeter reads 0.25 V
